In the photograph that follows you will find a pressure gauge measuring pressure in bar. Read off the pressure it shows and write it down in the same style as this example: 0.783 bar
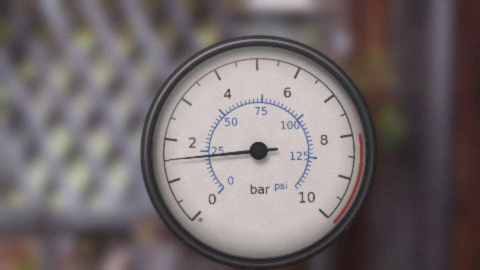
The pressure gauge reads 1.5 bar
